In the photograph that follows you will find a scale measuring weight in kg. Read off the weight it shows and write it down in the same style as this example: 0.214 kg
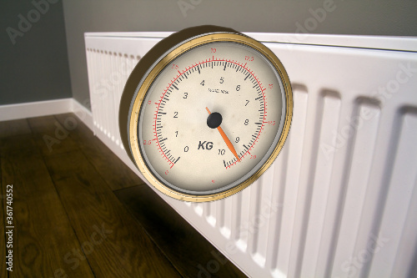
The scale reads 9.5 kg
